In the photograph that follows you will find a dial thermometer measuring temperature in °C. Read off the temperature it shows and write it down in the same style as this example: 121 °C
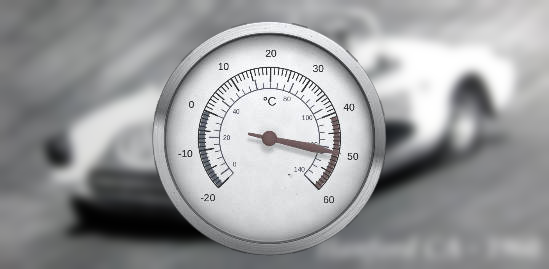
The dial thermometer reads 50 °C
